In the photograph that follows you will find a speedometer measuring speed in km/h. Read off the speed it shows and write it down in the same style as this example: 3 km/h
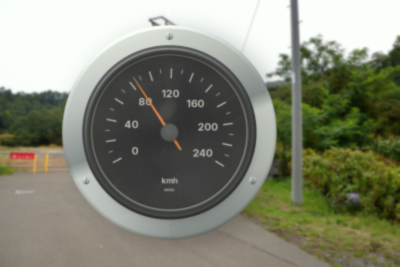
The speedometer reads 85 km/h
